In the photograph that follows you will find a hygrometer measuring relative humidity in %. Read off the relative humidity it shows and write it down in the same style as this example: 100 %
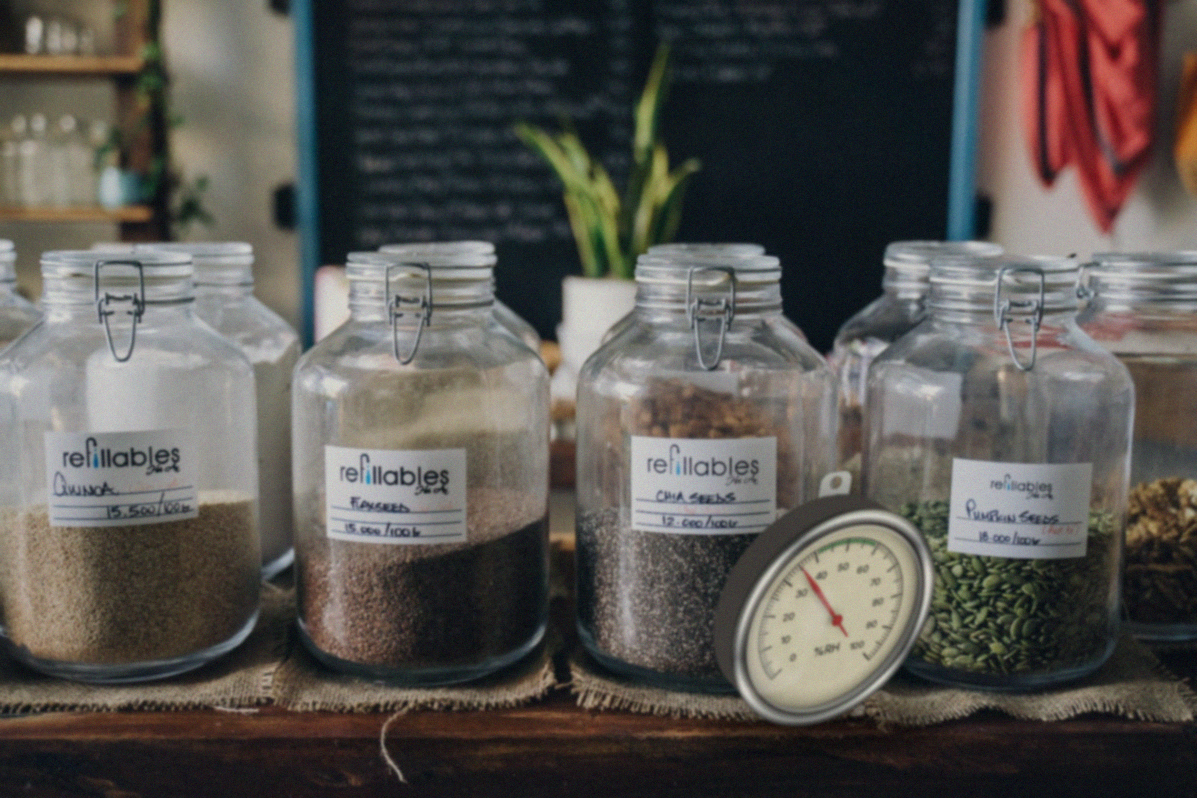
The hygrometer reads 35 %
